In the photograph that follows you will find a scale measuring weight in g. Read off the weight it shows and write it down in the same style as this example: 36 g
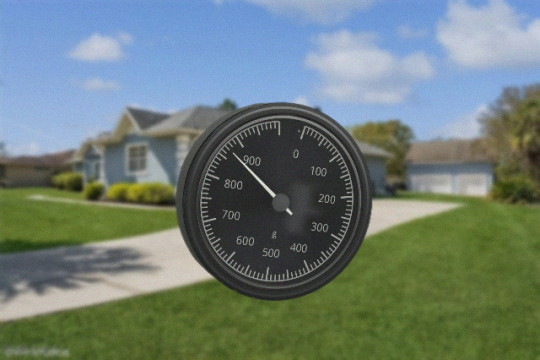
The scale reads 870 g
